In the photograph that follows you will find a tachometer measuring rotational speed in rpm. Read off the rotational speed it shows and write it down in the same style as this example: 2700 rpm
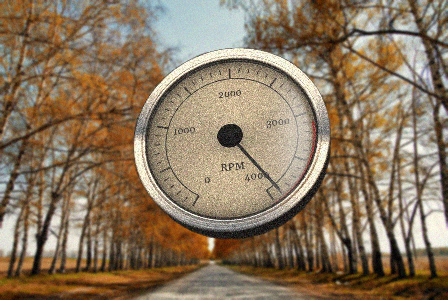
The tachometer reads 3900 rpm
